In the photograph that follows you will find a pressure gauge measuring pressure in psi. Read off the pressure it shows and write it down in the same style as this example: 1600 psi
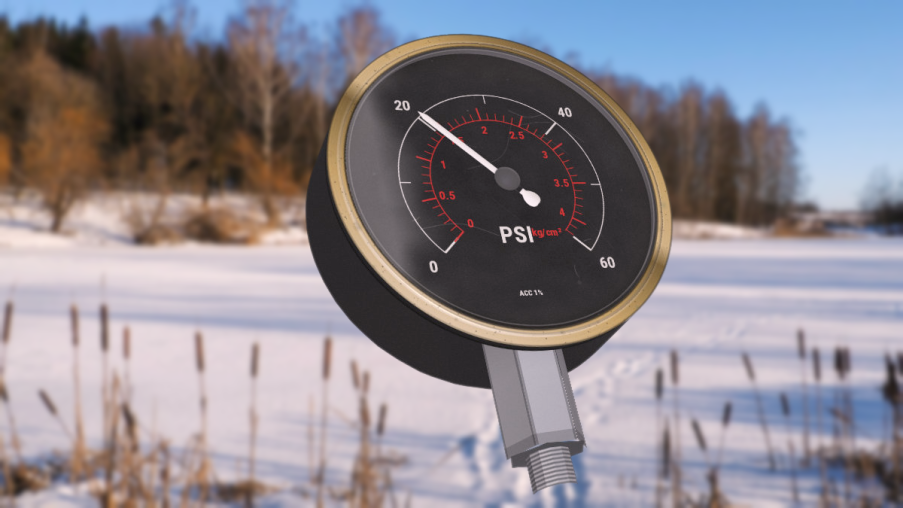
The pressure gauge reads 20 psi
